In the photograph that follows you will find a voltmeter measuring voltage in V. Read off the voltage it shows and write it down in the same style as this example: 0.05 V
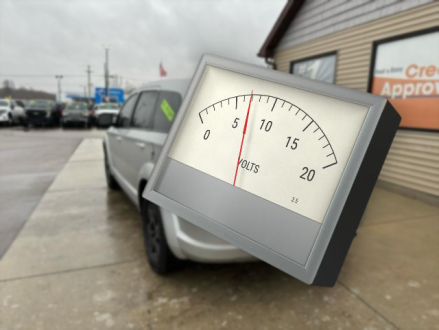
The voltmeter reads 7 V
